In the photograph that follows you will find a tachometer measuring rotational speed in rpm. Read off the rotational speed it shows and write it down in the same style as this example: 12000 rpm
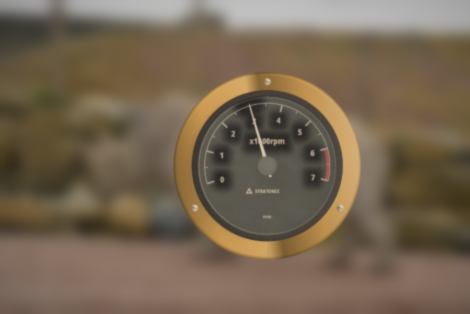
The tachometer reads 3000 rpm
